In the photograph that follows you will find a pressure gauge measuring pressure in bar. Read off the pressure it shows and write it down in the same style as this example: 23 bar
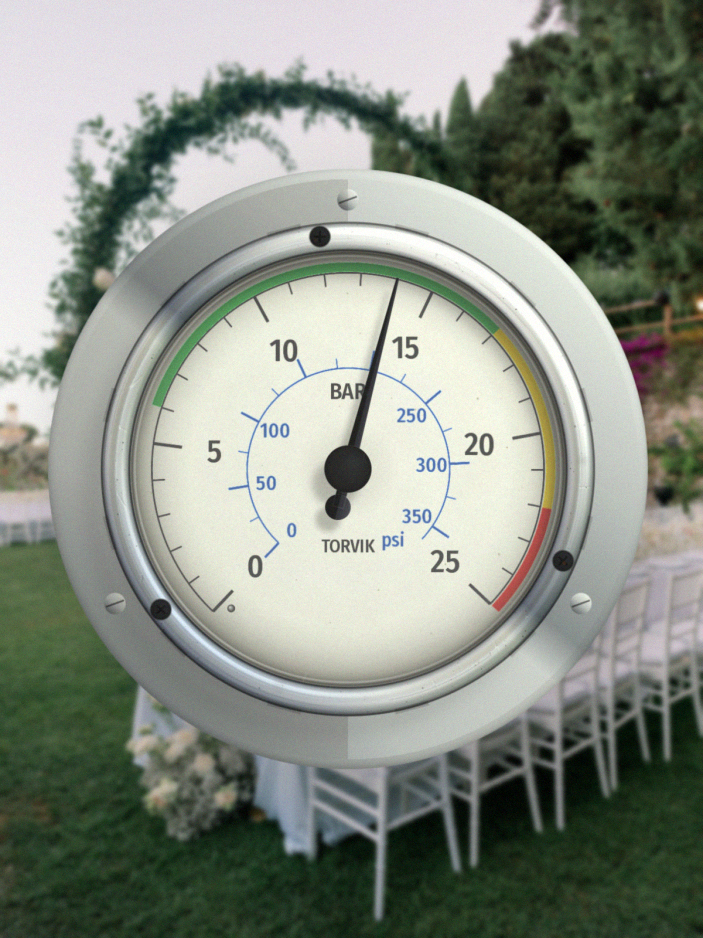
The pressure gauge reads 14 bar
